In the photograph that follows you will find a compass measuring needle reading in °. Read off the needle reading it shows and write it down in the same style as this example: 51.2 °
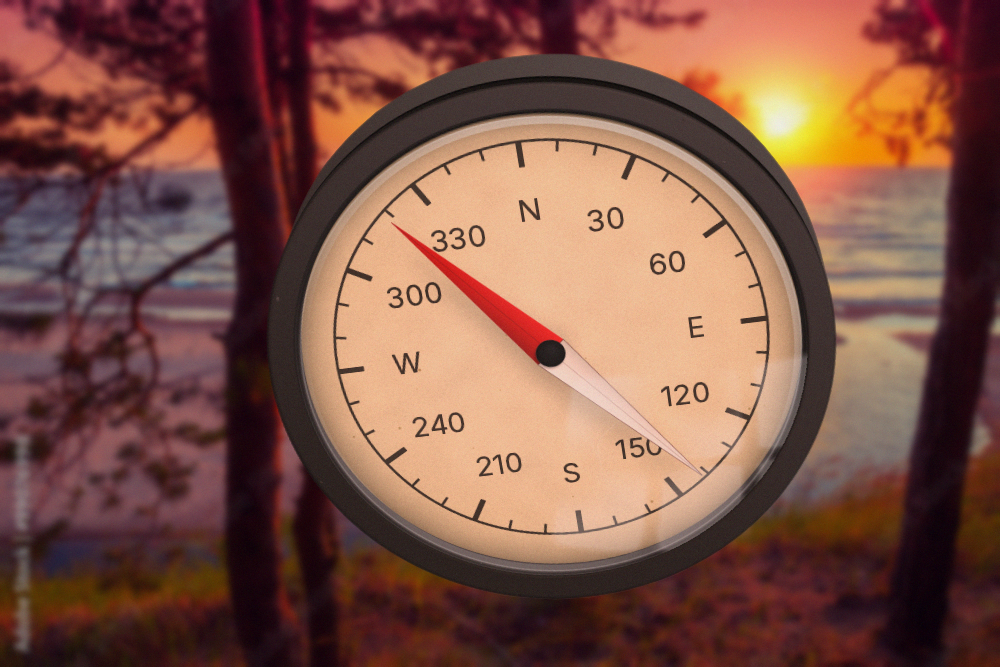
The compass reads 320 °
